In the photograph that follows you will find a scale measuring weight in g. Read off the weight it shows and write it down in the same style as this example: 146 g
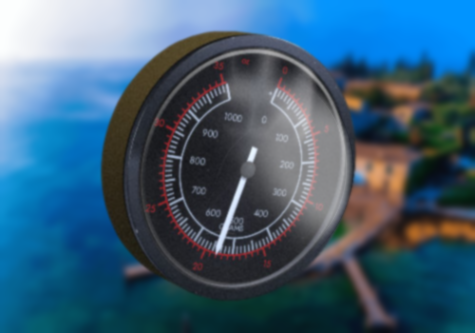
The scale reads 550 g
